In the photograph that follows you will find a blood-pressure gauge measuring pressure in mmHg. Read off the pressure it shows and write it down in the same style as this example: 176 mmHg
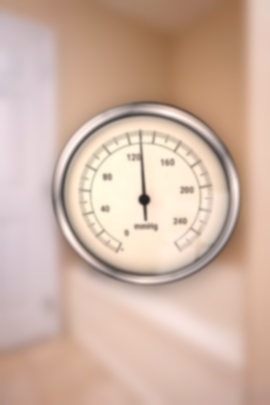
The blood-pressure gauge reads 130 mmHg
